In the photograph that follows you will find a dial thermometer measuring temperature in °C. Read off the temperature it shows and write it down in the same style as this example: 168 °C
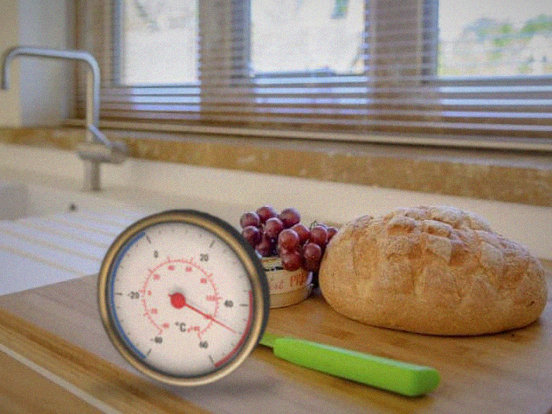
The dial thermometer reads 48 °C
